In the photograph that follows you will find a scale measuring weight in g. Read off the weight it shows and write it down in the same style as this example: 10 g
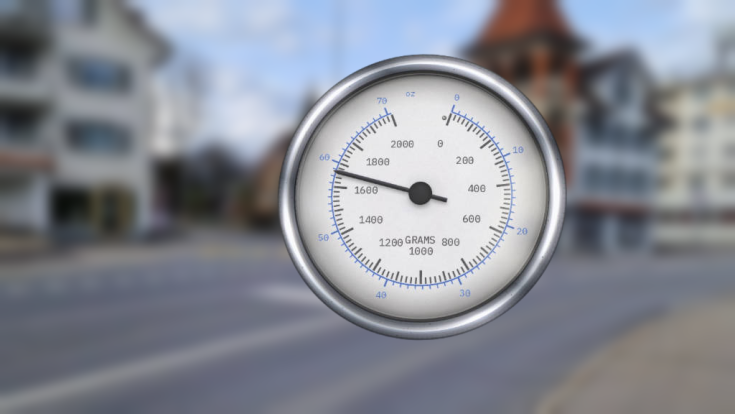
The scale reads 1660 g
